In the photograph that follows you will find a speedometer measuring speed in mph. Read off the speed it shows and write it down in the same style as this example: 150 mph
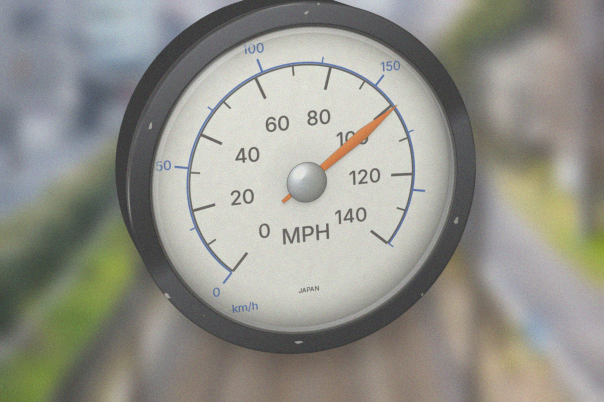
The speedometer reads 100 mph
